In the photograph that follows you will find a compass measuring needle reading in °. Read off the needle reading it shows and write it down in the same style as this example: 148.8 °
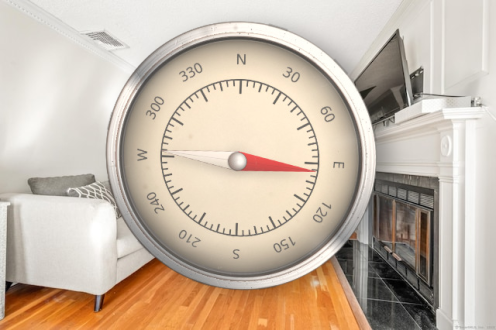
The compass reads 95 °
